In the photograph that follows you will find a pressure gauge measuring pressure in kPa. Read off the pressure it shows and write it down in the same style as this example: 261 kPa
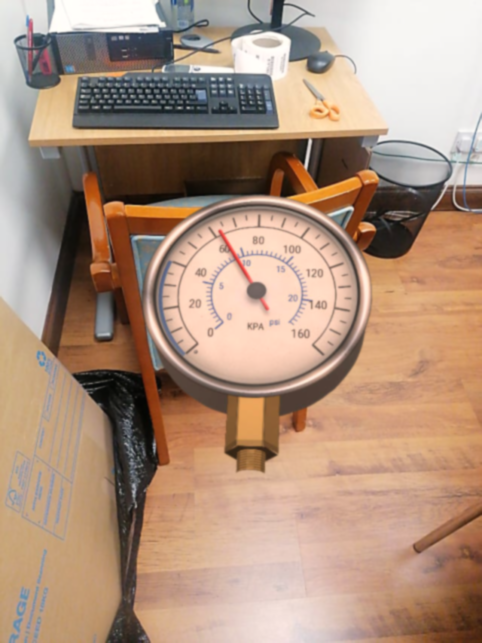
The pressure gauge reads 62.5 kPa
